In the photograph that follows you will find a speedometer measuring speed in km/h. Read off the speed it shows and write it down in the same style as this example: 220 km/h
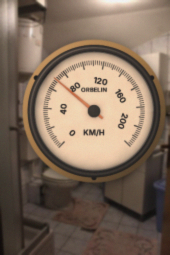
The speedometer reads 70 km/h
